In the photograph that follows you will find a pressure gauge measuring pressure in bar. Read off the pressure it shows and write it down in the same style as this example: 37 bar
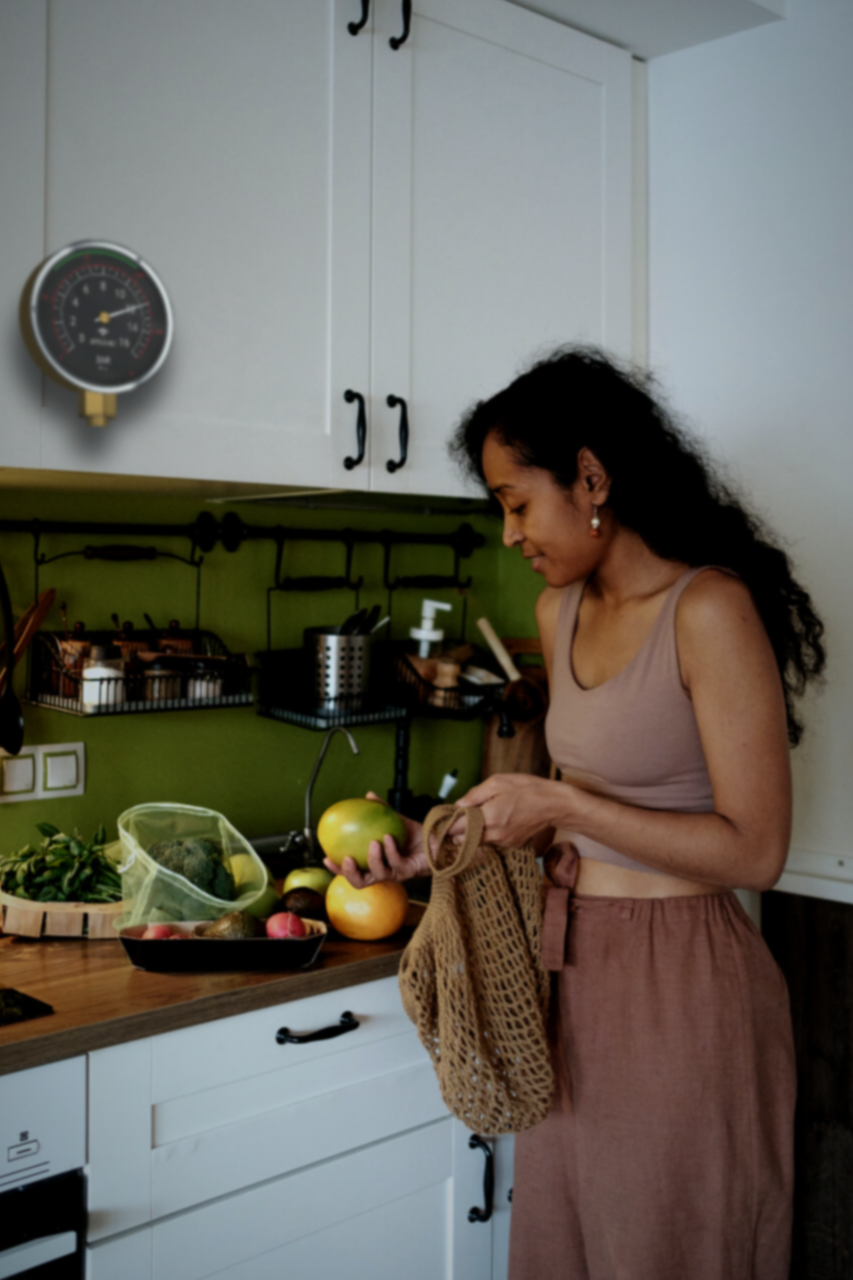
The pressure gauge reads 12 bar
